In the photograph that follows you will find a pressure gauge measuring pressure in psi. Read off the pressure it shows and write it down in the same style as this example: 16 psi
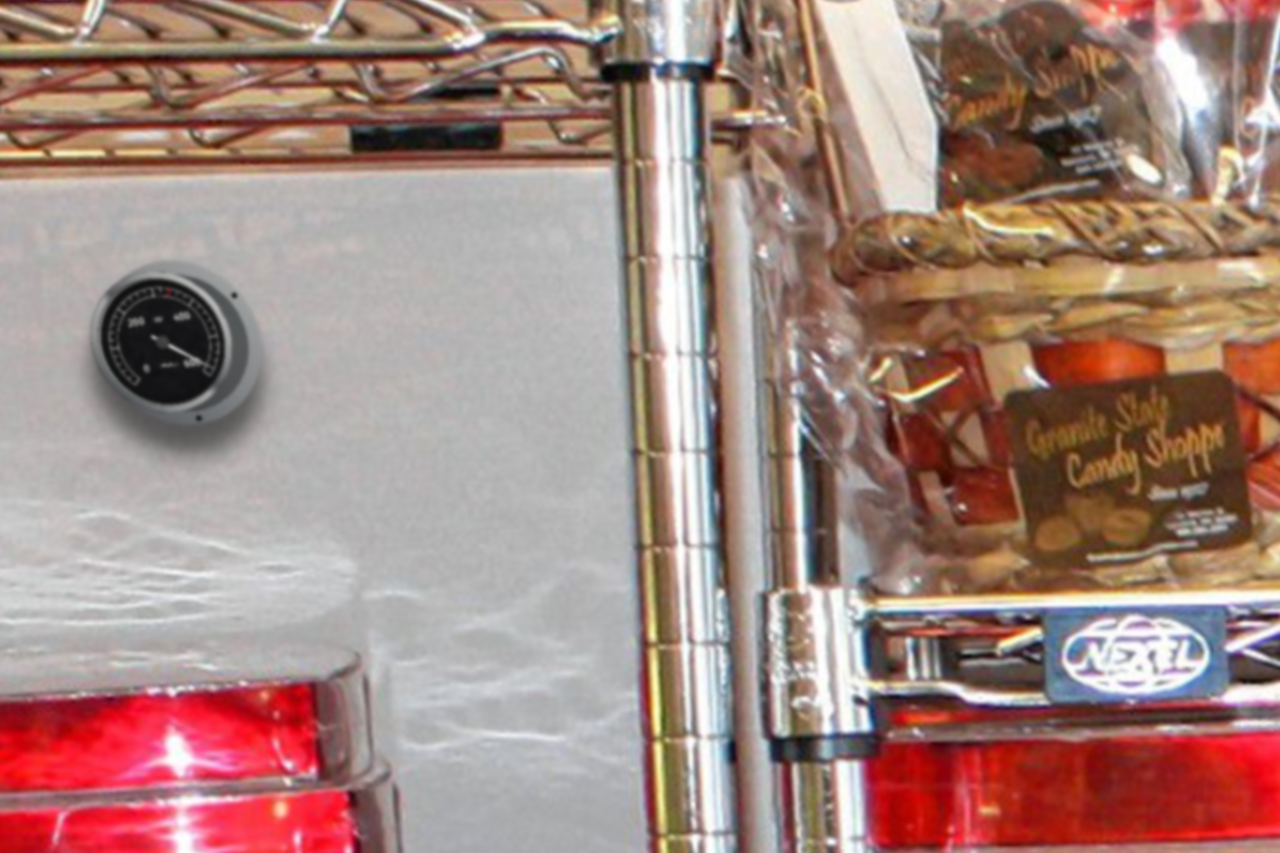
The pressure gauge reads 580 psi
